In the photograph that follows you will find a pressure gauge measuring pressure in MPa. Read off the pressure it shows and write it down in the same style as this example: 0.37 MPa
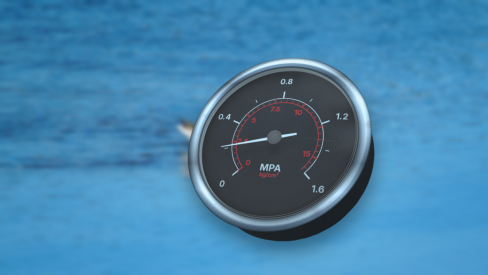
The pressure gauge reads 0.2 MPa
